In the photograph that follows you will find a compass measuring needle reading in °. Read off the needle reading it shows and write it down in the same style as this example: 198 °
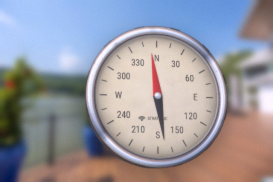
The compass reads 352.5 °
